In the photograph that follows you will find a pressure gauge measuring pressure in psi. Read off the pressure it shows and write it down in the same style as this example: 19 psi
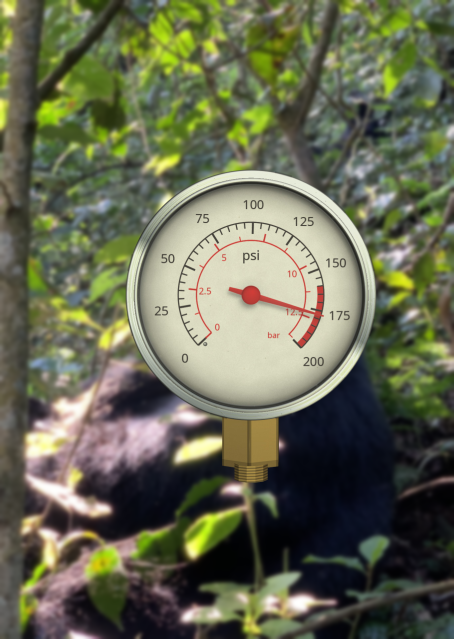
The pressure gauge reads 177.5 psi
